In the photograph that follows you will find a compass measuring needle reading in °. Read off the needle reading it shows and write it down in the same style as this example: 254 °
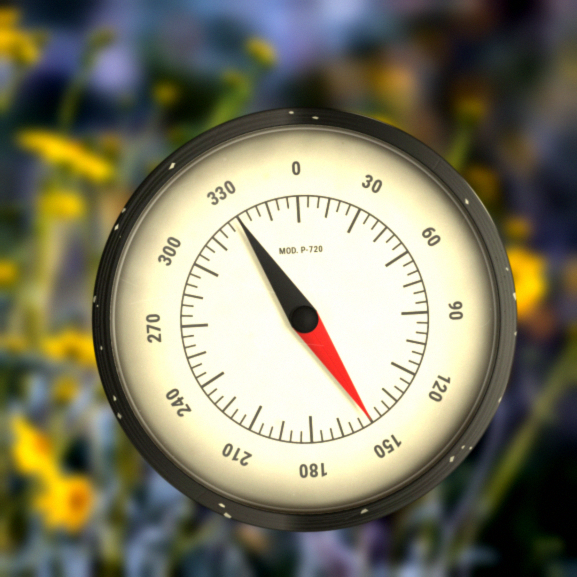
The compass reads 150 °
